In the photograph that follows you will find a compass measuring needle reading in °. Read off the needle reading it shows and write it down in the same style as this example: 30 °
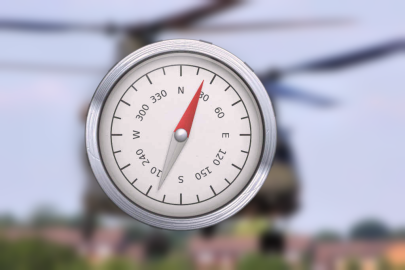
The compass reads 22.5 °
